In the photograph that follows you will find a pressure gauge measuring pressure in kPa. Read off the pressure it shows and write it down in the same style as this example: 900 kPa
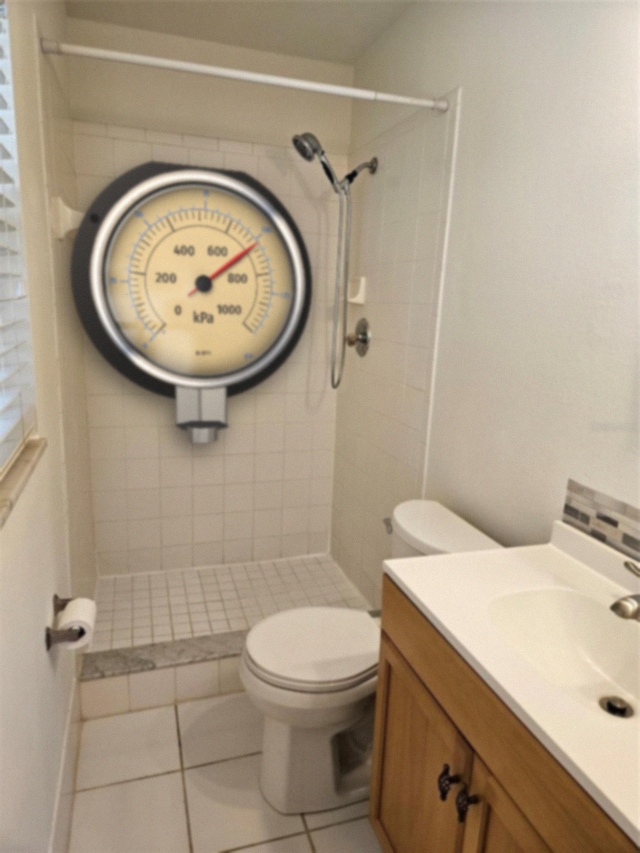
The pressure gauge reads 700 kPa
